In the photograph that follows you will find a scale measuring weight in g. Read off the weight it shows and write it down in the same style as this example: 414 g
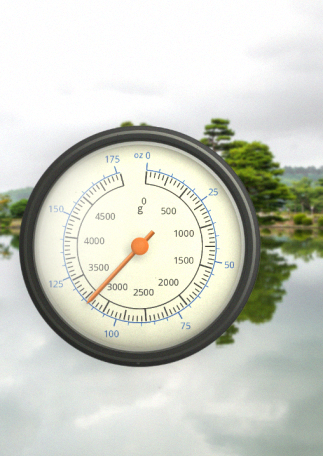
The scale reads 3200 g
